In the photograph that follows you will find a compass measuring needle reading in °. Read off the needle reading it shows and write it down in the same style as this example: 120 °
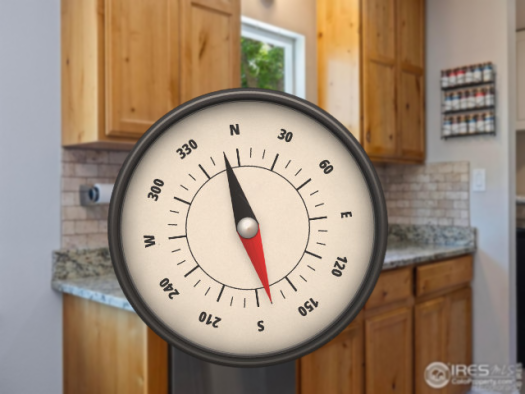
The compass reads 170 °
